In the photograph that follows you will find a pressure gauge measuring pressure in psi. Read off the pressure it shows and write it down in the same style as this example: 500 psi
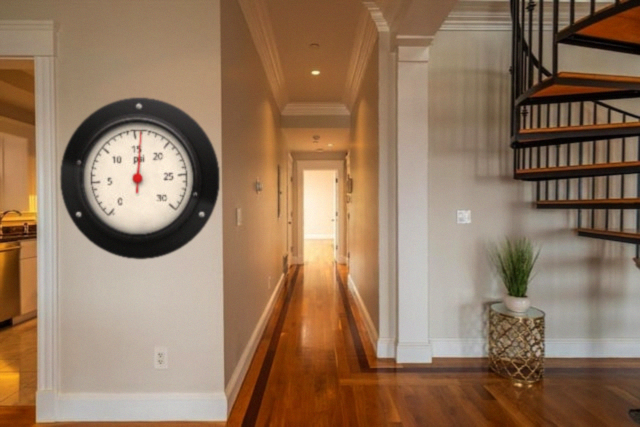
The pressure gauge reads 16 psi
